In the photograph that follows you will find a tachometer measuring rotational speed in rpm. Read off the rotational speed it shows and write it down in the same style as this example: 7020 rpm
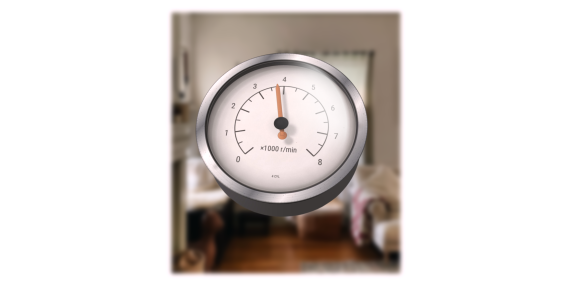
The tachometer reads 3750 rpm
